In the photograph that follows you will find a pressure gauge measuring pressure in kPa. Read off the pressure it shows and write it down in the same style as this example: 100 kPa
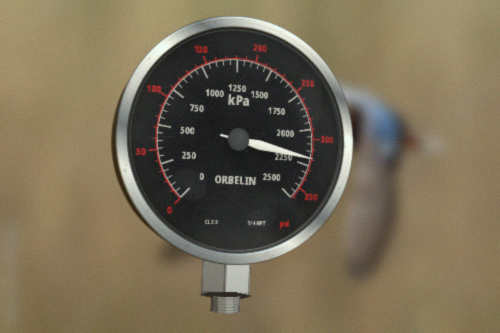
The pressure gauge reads 2200 kPa
